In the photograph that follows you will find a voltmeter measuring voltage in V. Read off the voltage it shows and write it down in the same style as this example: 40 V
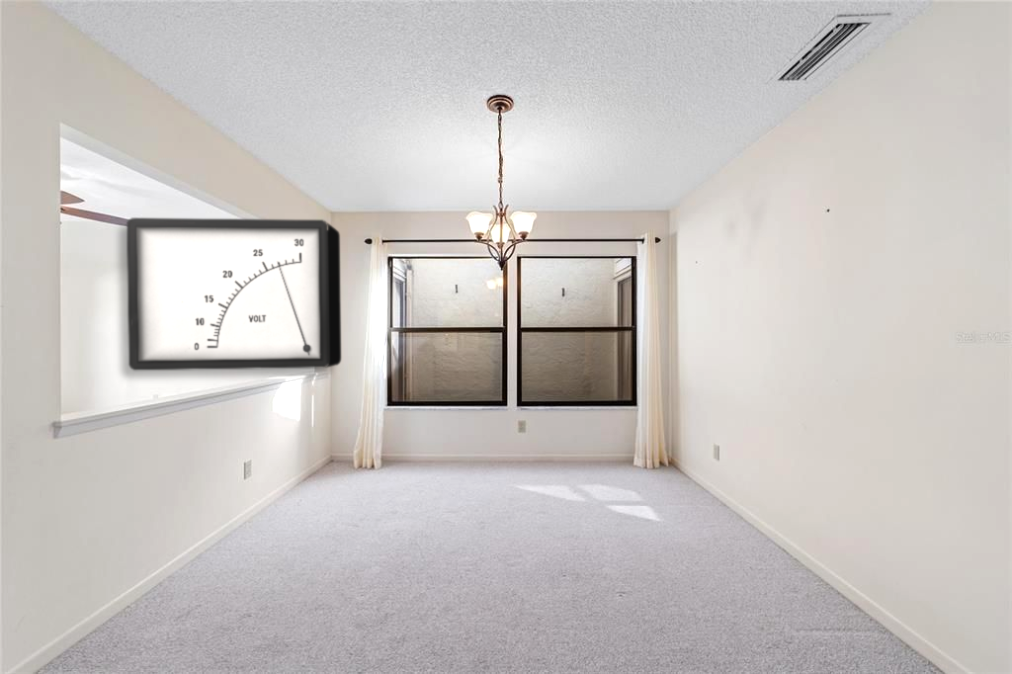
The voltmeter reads 27 V
